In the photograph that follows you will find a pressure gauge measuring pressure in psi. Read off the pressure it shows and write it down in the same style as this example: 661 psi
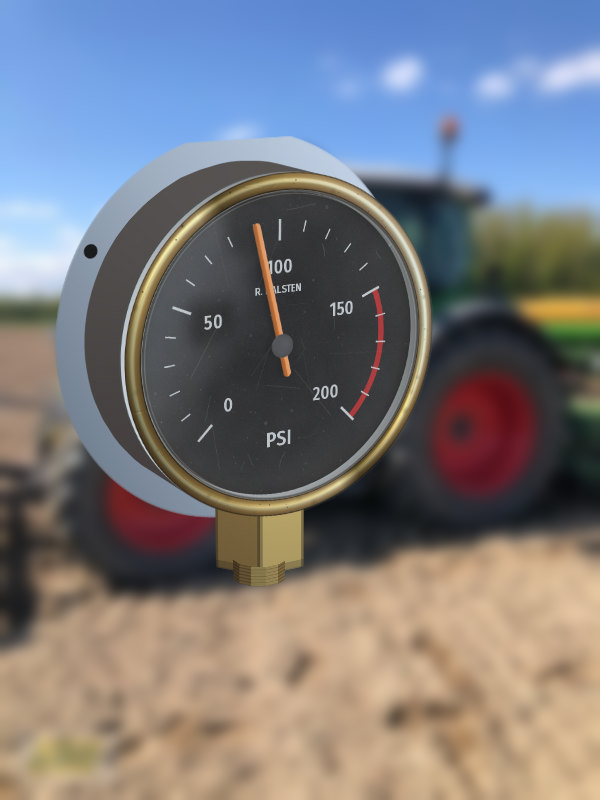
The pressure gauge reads 90 psi
